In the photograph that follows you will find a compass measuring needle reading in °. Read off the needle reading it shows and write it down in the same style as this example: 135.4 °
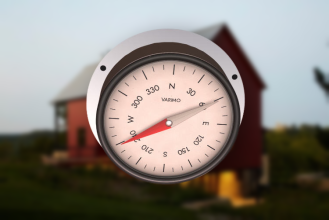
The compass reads 240 °
